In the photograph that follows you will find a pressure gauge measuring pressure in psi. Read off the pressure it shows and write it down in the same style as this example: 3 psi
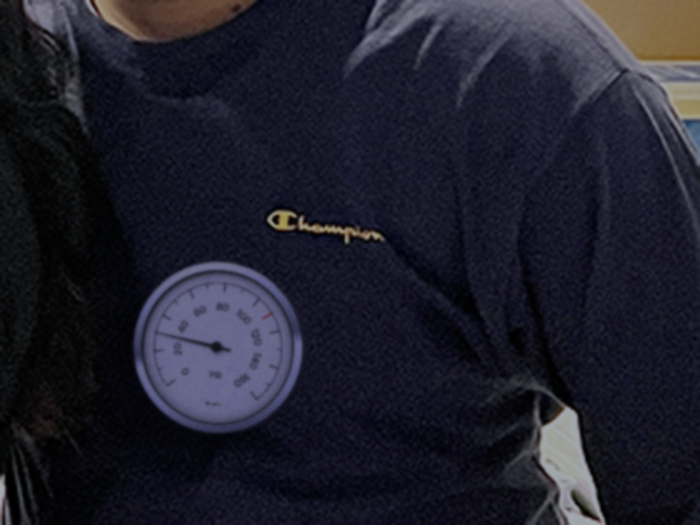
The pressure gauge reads 30 psi
